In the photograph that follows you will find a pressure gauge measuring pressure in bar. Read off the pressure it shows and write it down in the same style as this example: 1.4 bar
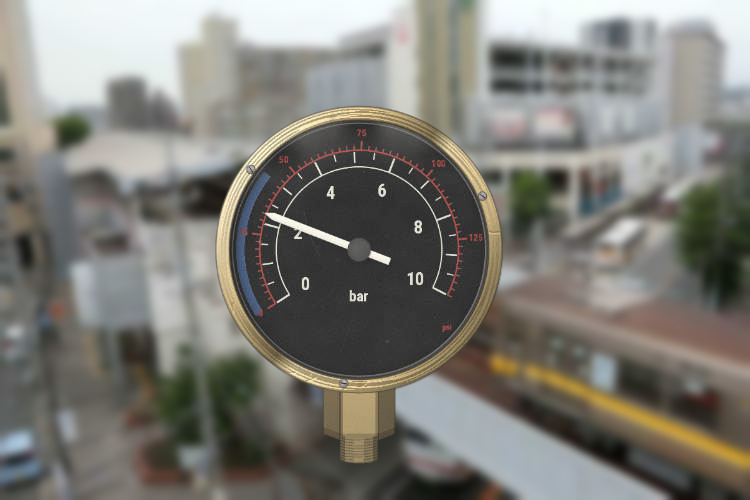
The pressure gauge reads 2.25 bar
